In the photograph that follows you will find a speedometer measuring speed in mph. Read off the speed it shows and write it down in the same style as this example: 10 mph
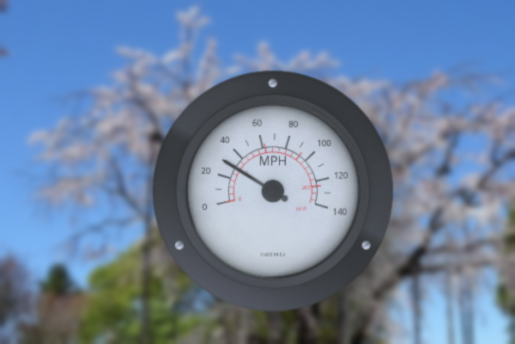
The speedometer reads 30 mph
